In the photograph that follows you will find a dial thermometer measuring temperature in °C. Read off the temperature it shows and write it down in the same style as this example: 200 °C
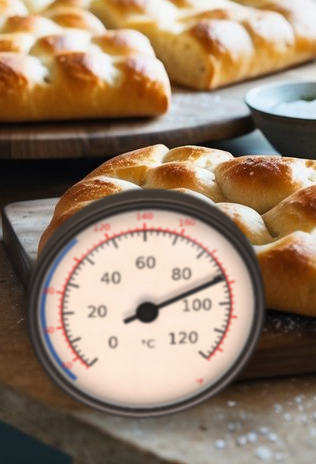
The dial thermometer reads 90 °C
